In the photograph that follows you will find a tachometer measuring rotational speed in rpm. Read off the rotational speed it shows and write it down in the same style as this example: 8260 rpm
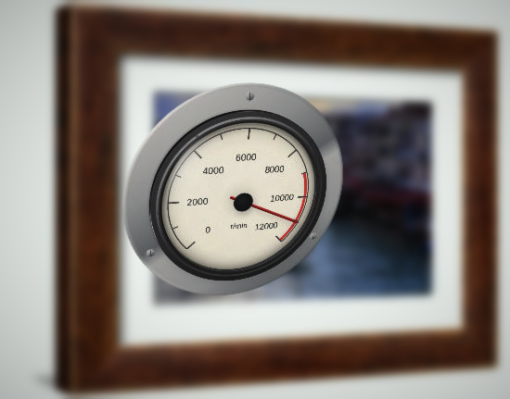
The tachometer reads 11000 rpm
